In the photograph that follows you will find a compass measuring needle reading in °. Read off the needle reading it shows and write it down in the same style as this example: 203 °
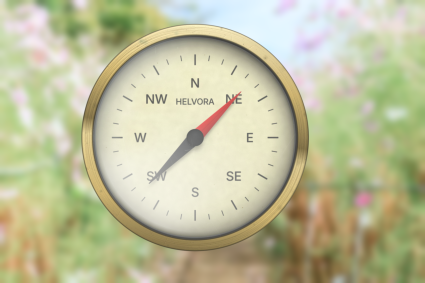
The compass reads 45 °
